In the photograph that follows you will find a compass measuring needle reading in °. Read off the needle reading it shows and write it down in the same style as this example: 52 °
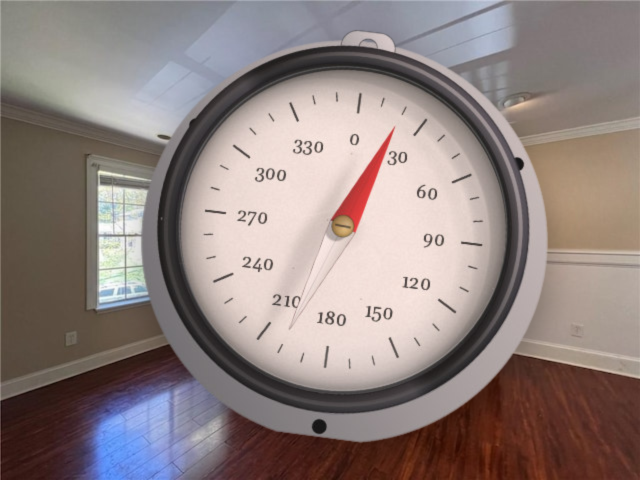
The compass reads 20 °
